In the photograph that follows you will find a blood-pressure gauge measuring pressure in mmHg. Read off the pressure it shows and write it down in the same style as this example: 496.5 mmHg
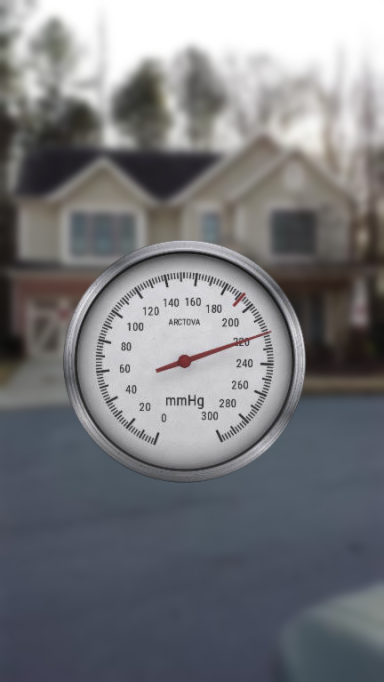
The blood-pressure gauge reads 220 mmHg
